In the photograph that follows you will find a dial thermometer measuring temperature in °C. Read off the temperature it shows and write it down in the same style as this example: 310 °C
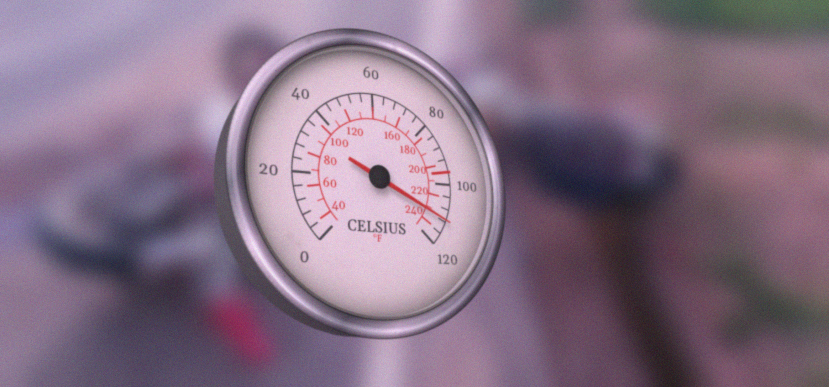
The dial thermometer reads 112 °C
